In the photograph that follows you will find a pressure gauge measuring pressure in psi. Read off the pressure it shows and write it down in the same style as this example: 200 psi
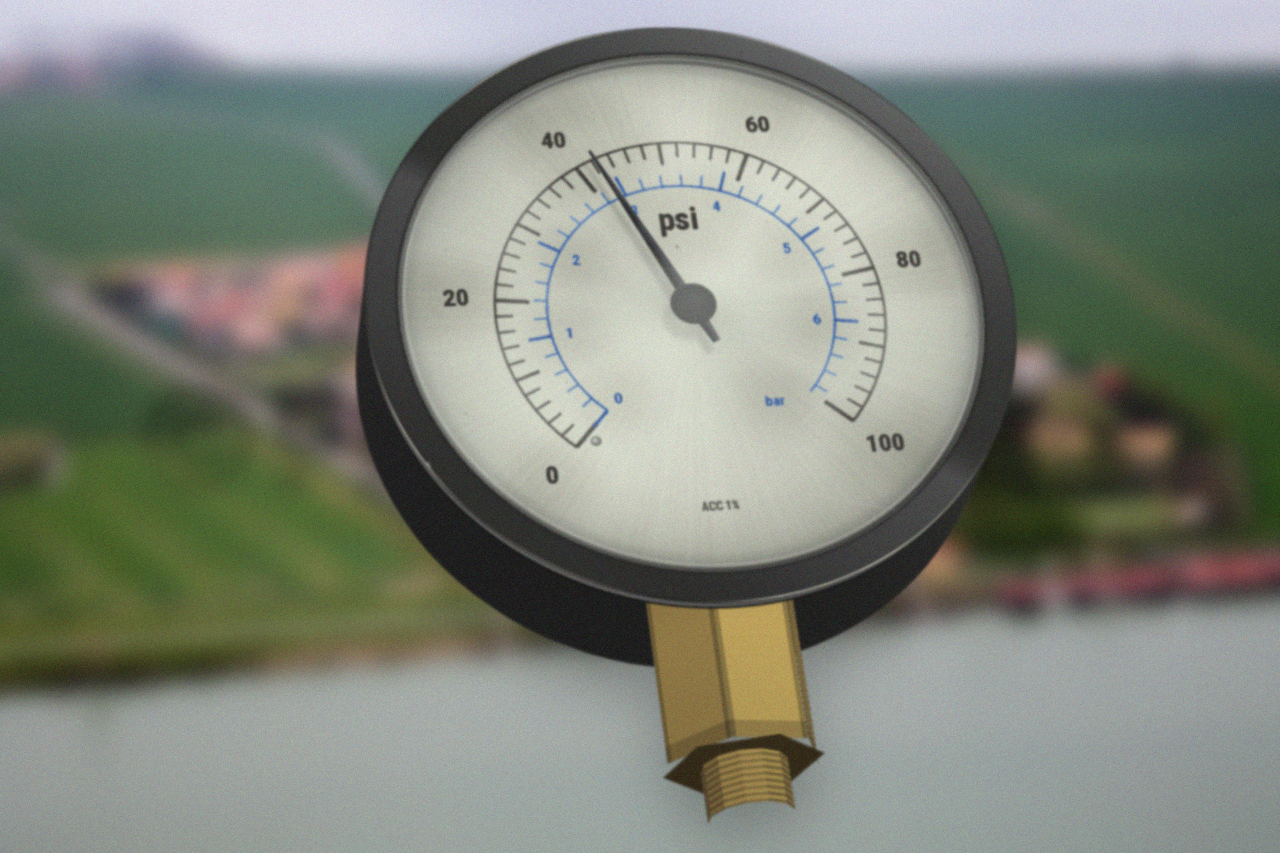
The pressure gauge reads 42 psi
